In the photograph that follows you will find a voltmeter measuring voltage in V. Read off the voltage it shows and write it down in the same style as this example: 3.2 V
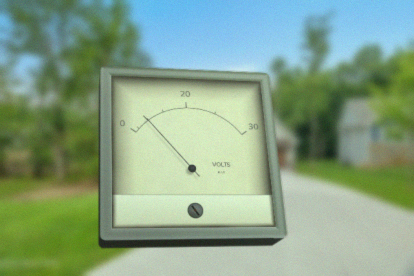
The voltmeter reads 10 V
